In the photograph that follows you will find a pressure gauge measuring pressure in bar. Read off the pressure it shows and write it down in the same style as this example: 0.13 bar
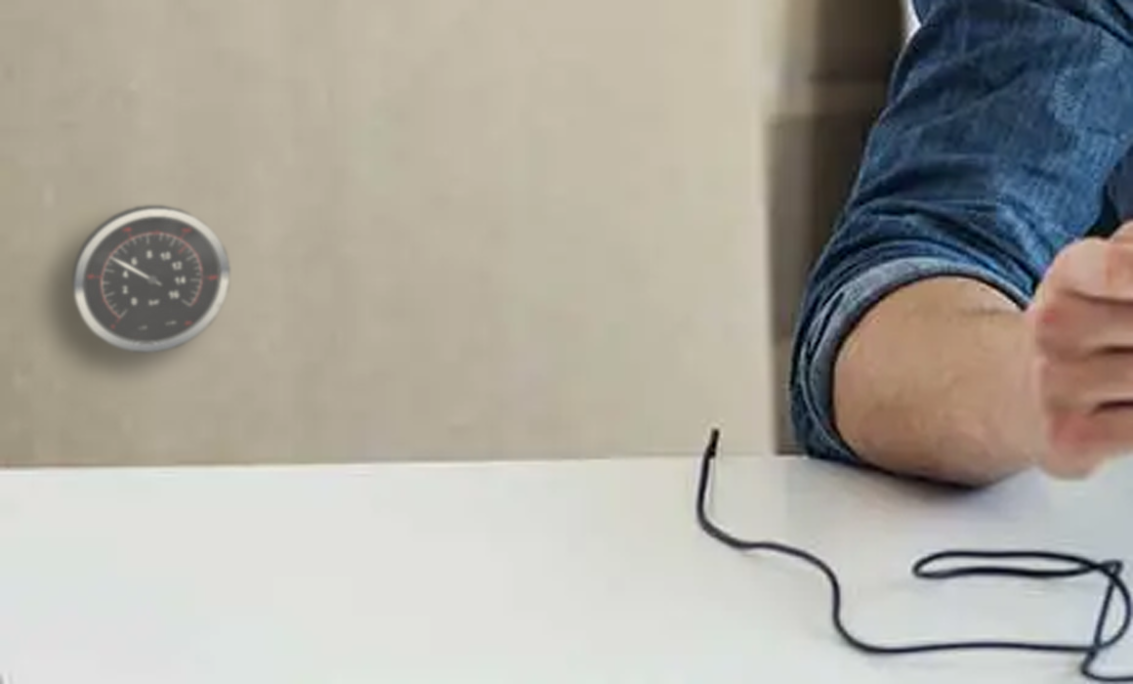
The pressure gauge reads 5 bar
